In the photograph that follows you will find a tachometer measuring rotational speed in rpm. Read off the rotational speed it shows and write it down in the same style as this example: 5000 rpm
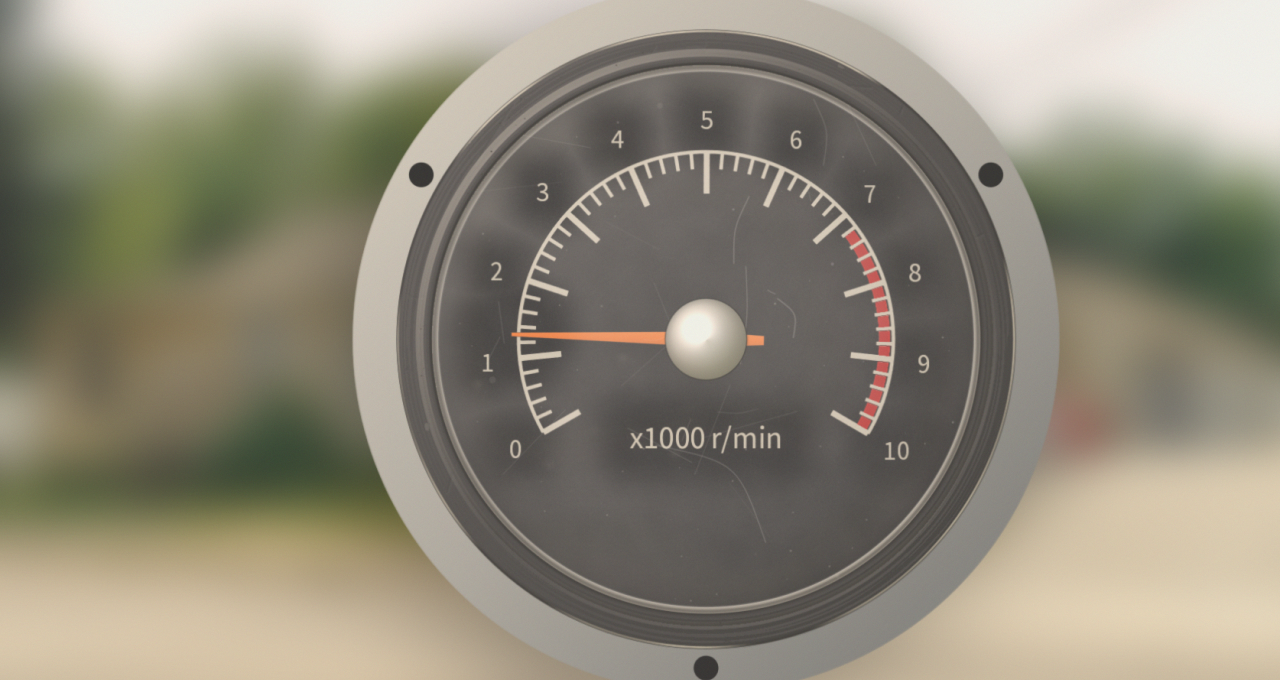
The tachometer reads 1300 rpm
